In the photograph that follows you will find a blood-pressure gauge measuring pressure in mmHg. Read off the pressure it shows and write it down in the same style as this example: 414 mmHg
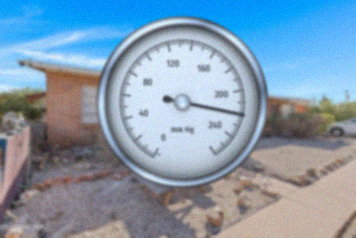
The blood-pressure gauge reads 220 mmHg
